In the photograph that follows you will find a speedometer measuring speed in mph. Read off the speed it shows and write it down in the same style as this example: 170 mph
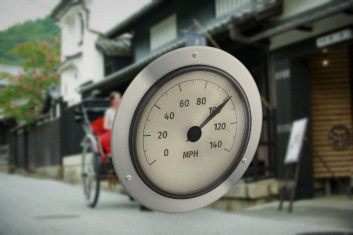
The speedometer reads 100 mph
